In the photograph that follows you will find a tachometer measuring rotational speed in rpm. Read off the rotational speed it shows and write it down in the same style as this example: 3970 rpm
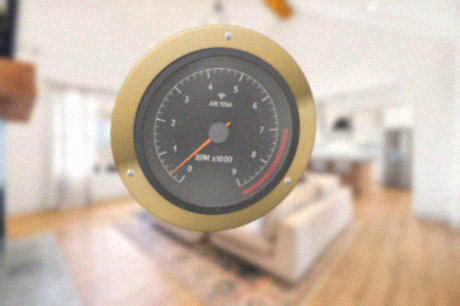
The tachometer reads 400 rpm
